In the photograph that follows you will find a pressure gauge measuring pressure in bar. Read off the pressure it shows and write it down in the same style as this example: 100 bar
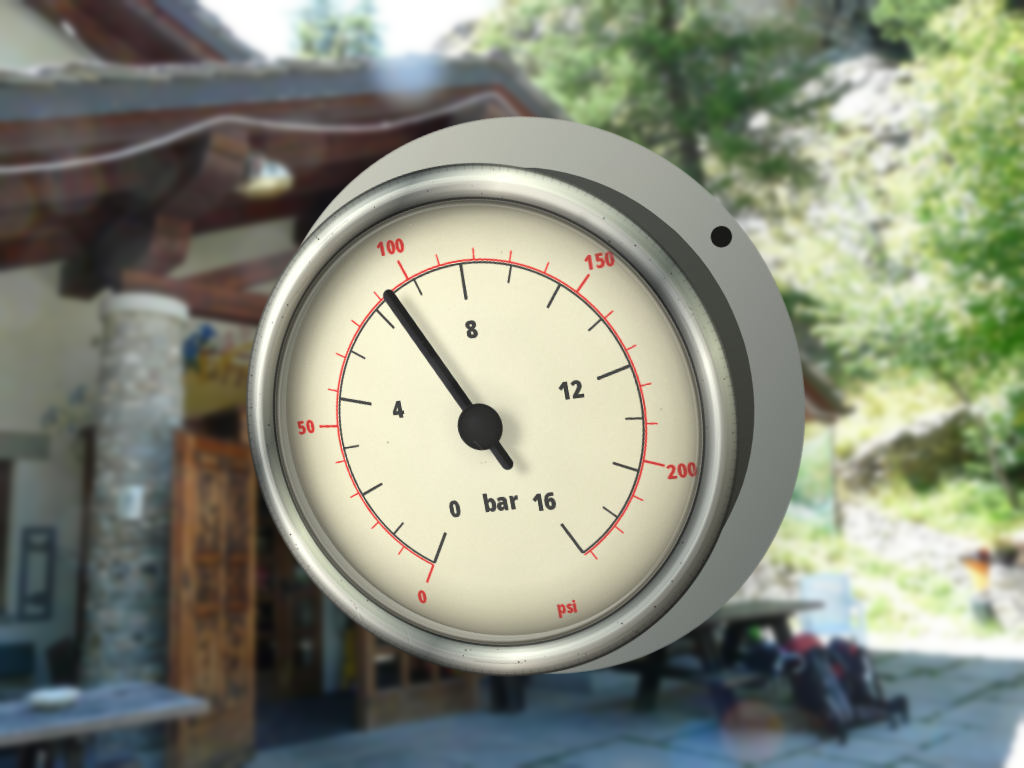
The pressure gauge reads 6.5 bar
